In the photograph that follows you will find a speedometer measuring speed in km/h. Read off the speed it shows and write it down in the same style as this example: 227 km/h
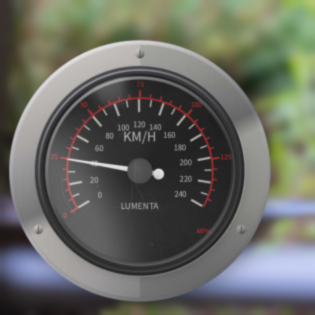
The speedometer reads 40 km/h
